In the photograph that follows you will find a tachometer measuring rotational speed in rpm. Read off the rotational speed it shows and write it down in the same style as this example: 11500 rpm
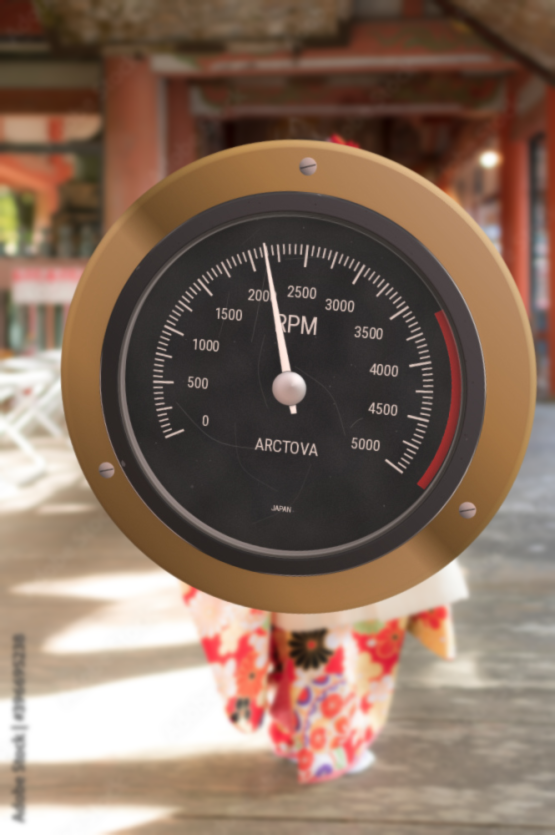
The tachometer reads 2150 rpm
